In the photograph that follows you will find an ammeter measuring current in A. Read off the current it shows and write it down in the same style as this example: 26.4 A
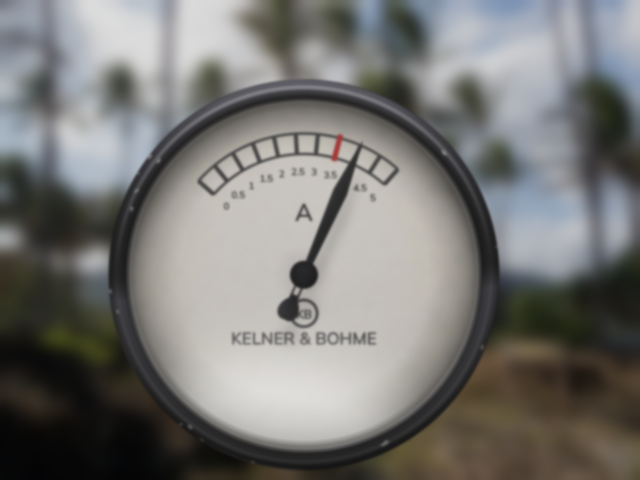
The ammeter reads 4 A
